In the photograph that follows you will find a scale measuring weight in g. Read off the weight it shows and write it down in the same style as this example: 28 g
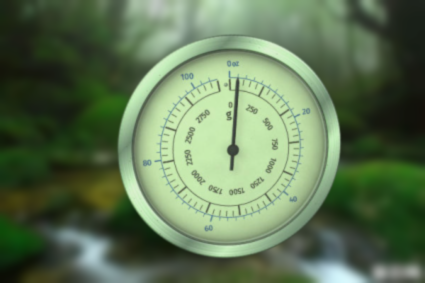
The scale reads 50 g
